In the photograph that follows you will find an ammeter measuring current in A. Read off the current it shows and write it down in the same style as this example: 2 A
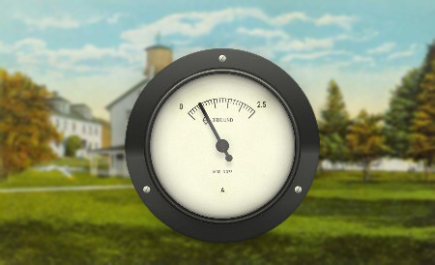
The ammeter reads 0.5 A
